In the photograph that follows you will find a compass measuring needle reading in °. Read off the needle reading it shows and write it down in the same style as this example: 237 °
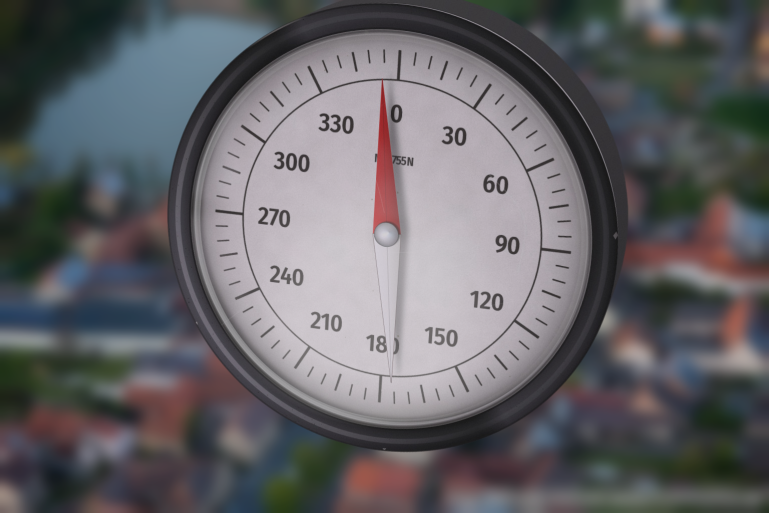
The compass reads 355 °
